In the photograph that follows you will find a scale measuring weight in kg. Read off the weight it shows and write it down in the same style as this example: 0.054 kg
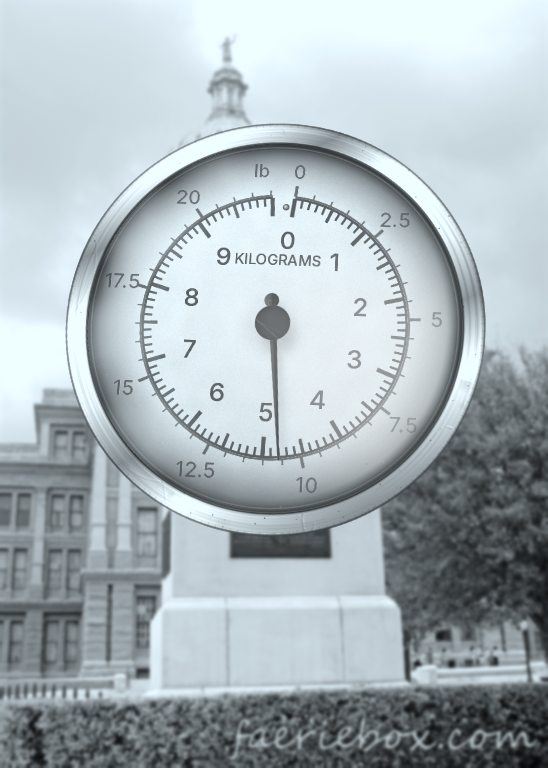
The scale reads 4.8 kg
